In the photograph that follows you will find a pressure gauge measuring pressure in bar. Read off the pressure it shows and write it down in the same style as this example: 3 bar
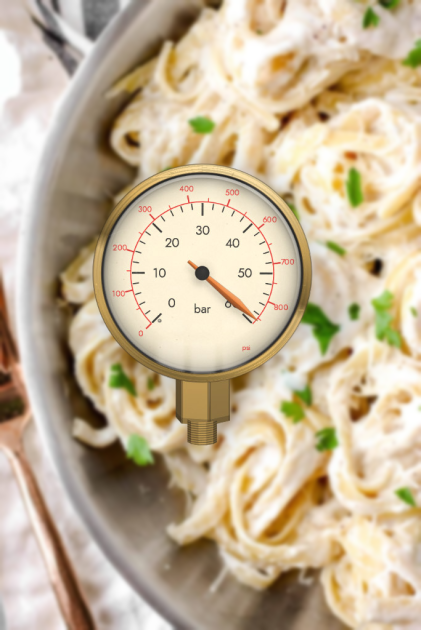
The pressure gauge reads 59 bar
